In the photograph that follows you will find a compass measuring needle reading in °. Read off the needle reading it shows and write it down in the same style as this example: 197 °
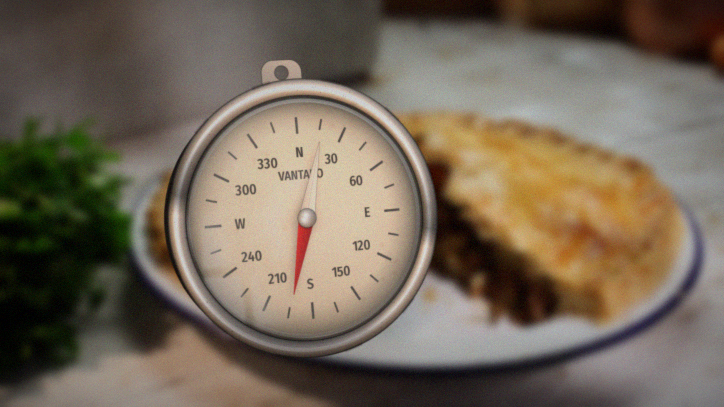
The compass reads 195 °
